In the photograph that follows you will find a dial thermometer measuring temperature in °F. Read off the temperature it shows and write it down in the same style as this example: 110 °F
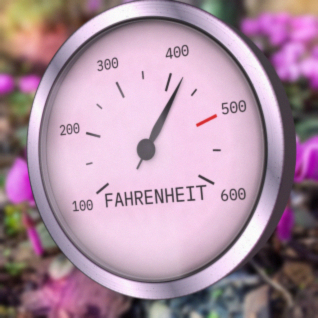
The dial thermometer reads 425 °F
